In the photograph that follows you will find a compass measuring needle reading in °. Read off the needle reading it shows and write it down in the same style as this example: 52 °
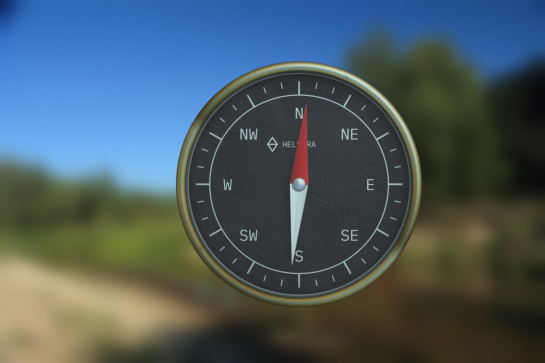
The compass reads 5 °
